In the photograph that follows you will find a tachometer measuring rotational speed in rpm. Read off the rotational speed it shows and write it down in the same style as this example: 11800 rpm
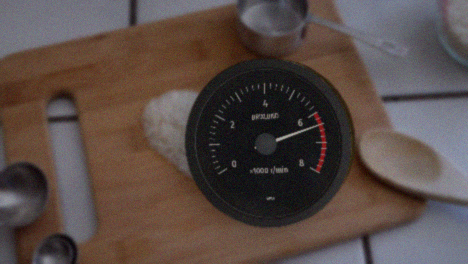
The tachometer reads 6400 rpm
